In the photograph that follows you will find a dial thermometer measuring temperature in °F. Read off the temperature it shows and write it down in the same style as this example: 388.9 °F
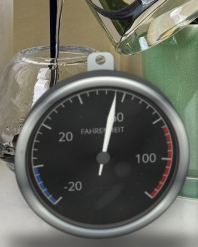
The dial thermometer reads 56 °F
